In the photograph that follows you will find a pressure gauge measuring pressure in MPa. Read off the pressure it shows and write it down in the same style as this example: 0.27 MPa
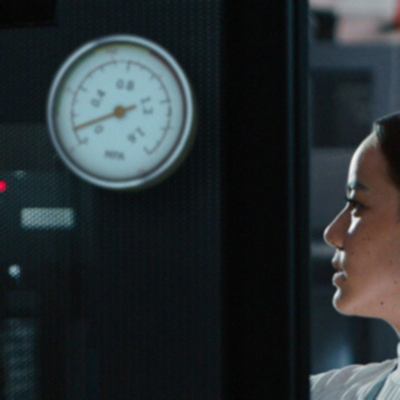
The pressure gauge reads 0.1 MPa
